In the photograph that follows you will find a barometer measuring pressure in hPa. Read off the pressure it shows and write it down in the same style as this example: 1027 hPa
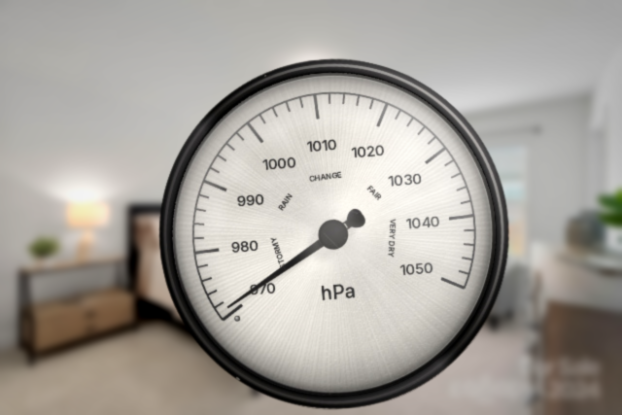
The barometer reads 971 hPa
